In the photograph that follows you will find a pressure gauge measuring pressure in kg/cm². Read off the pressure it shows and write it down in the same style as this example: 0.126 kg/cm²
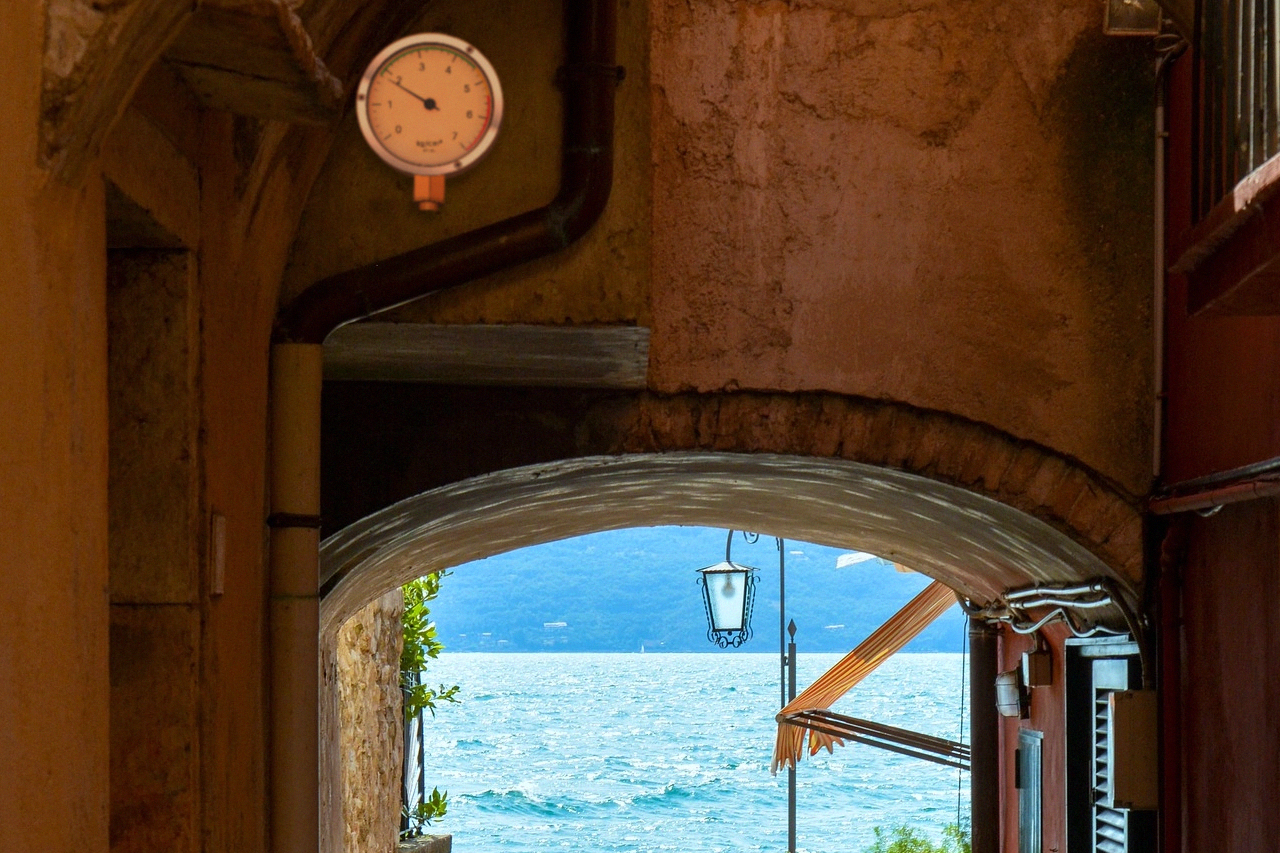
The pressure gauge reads 1.8 kg/cm²
